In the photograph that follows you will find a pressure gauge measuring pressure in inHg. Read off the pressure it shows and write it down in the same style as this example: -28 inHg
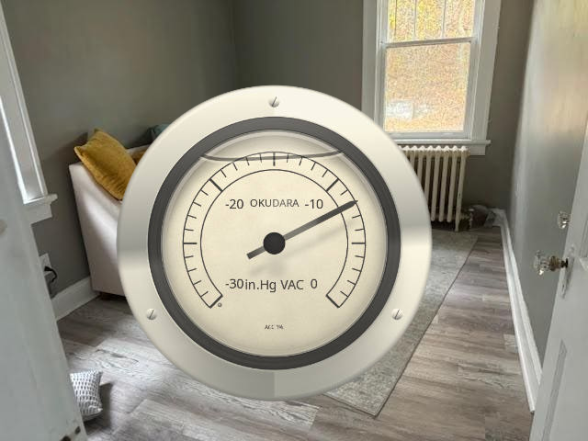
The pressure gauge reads -8 inHg
